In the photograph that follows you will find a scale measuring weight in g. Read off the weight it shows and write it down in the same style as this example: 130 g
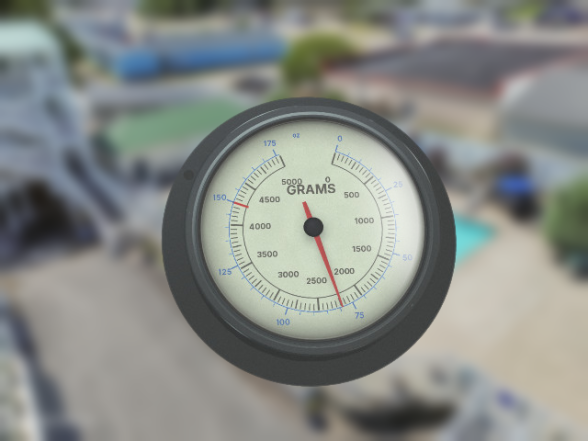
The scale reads 2250 g
